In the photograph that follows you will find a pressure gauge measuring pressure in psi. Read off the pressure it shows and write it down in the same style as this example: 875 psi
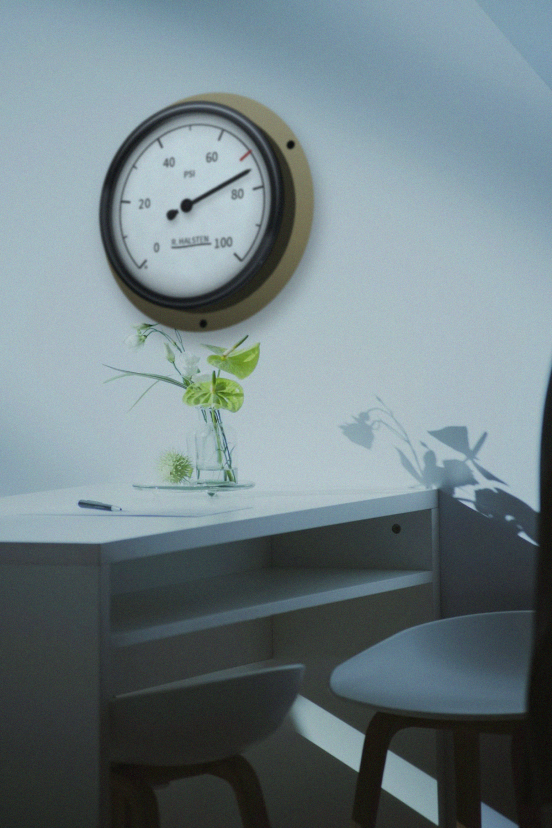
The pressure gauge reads 75 psi
